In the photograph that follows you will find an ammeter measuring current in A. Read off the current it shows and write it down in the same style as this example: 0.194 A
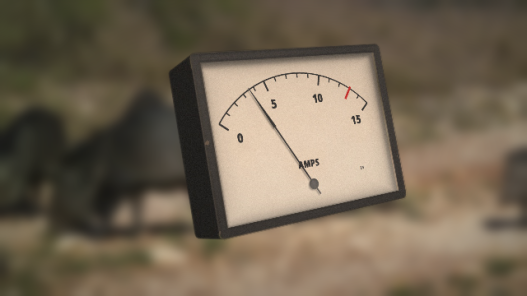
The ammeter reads 3.5 A
